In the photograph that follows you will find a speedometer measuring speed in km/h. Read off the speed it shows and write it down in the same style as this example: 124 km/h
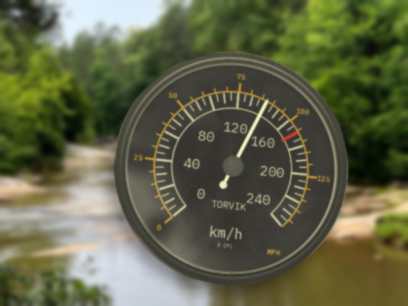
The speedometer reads 140 km/h
